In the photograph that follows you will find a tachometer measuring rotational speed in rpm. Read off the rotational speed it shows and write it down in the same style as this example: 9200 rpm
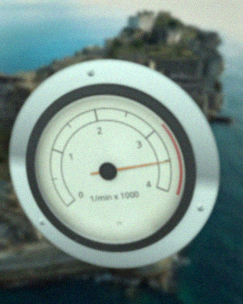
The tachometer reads 3500 rpm
